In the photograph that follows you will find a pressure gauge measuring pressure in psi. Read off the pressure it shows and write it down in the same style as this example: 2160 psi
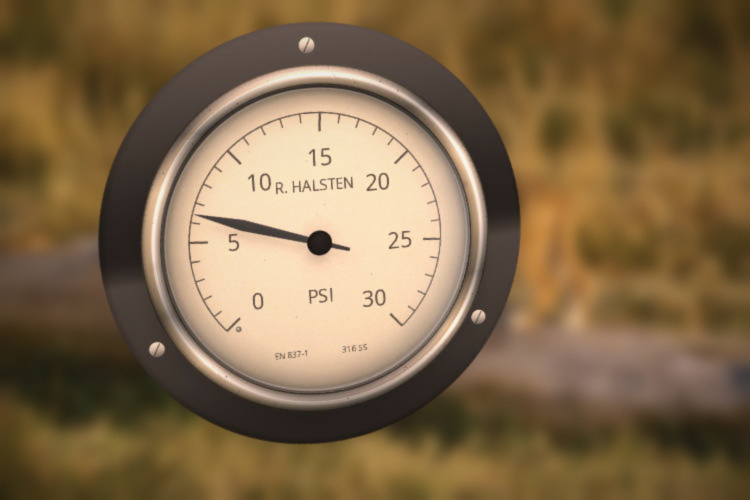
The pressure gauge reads 6.5 psi
